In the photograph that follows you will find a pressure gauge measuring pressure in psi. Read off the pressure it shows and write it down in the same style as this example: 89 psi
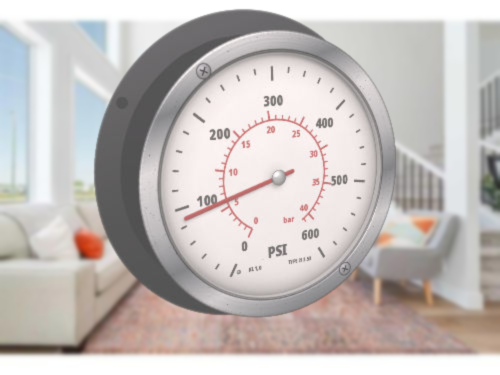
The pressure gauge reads 90 psi
